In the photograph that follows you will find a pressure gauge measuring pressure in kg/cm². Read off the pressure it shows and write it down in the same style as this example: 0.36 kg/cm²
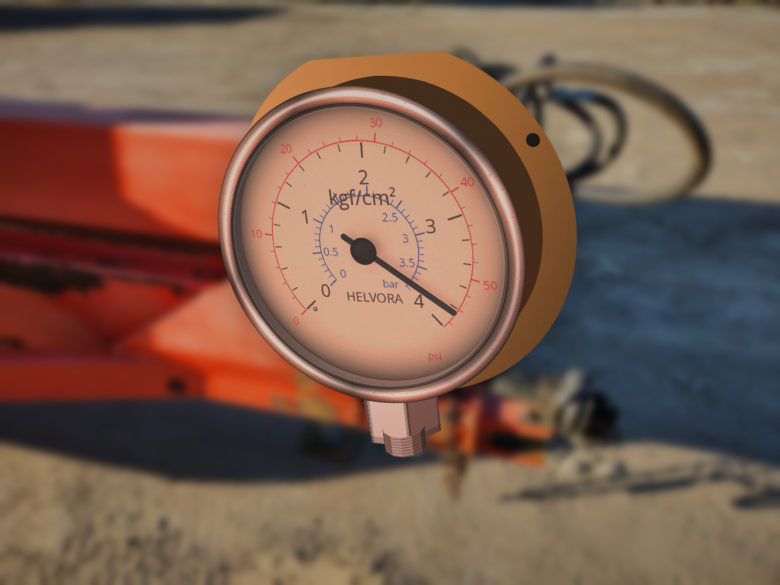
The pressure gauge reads 3.8 kg/cm²
